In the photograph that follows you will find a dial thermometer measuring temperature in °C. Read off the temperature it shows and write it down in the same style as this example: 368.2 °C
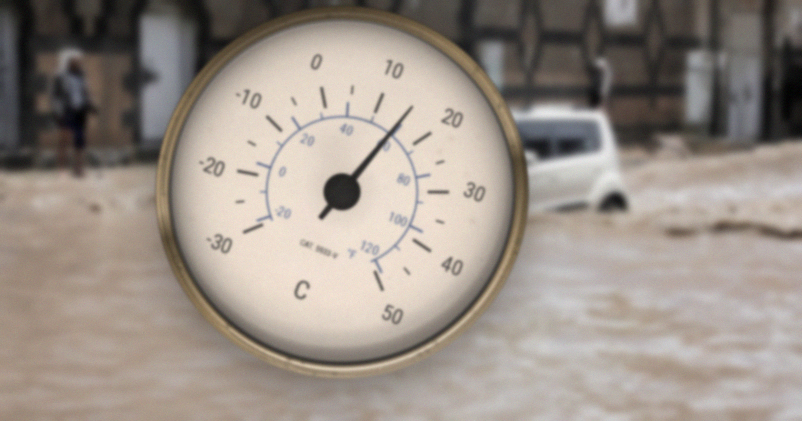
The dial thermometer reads 15 °C
